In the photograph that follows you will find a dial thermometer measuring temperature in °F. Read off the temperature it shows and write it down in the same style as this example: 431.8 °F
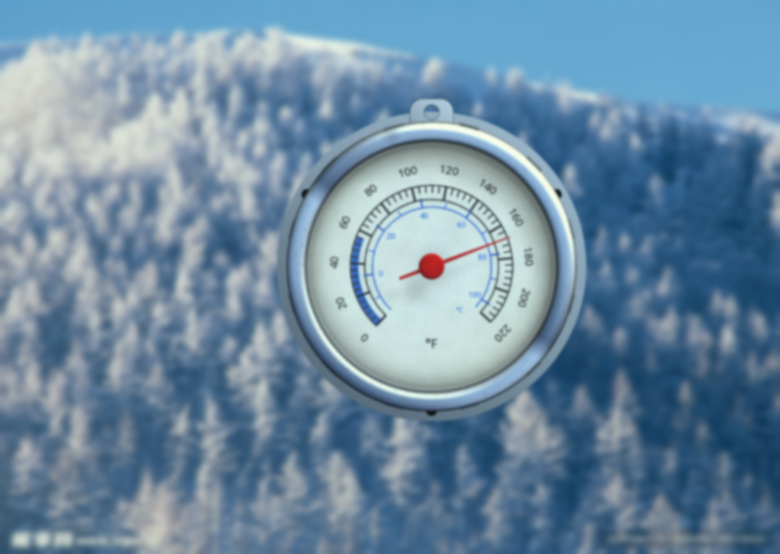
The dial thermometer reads 168 °F
